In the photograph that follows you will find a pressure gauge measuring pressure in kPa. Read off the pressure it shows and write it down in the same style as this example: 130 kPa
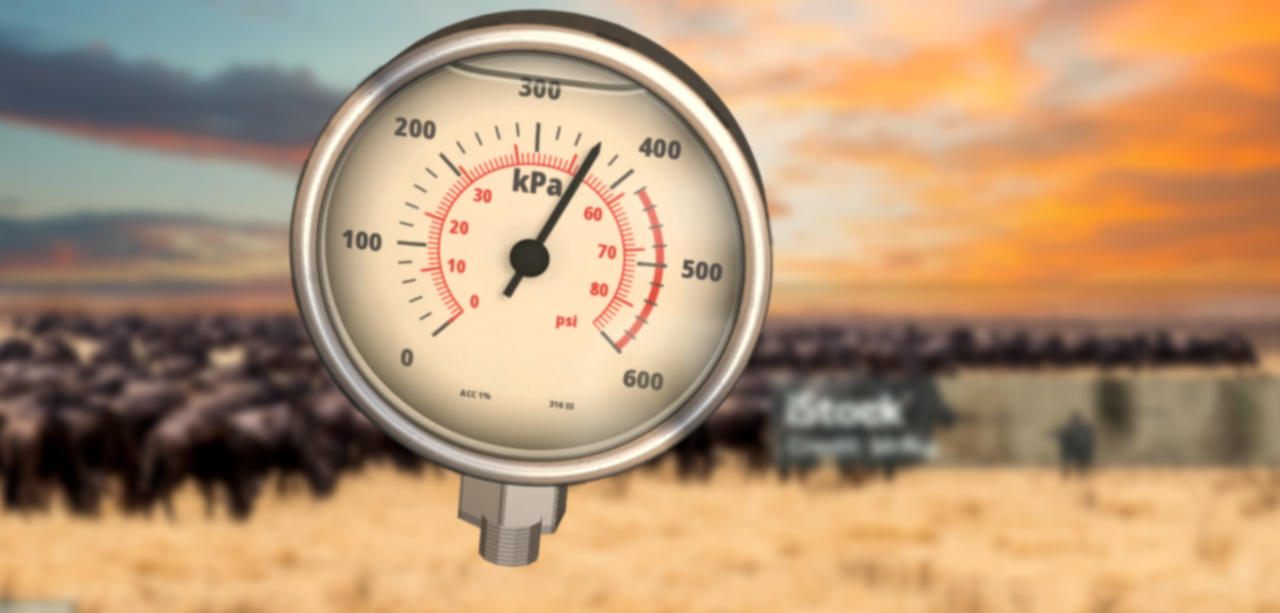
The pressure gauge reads 360 kPa
